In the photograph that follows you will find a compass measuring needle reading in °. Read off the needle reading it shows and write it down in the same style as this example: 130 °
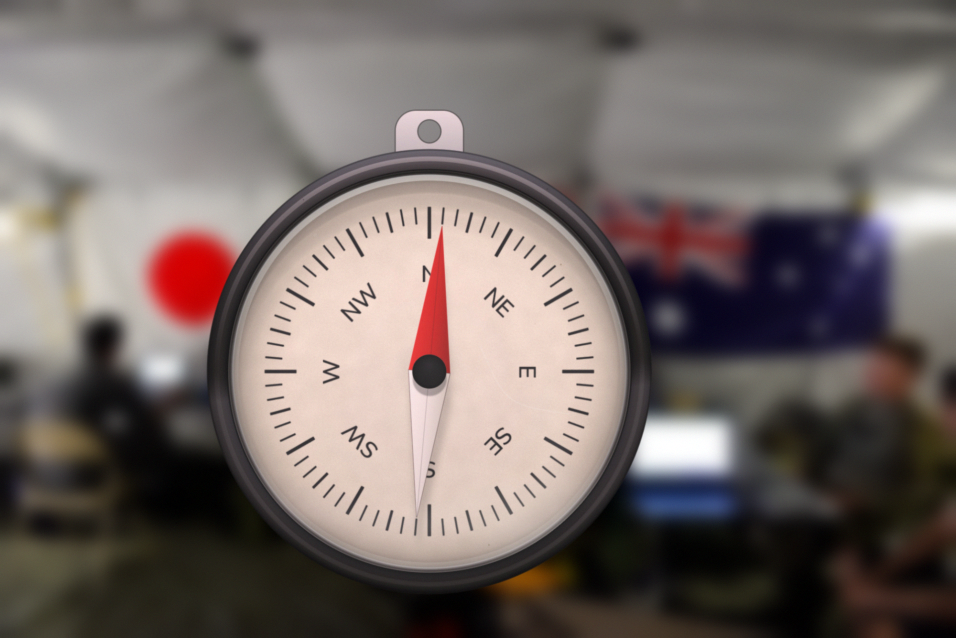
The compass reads 5 °
